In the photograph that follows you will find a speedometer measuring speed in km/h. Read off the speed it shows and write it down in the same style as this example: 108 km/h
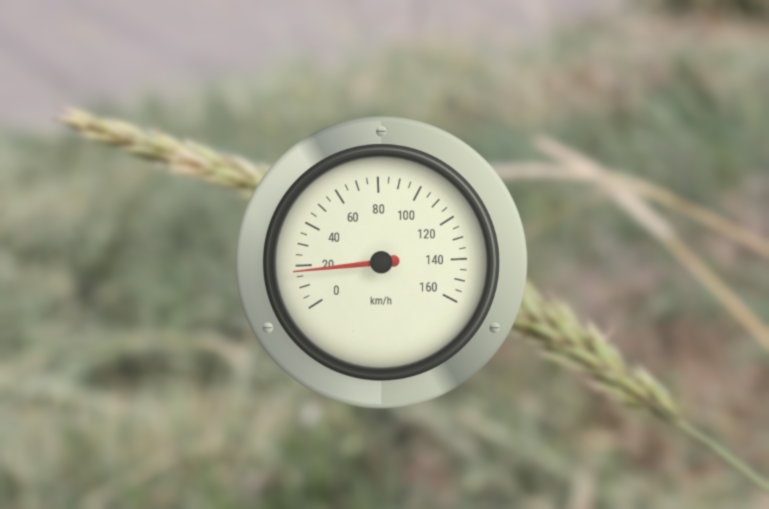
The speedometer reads 17.5 km/h
